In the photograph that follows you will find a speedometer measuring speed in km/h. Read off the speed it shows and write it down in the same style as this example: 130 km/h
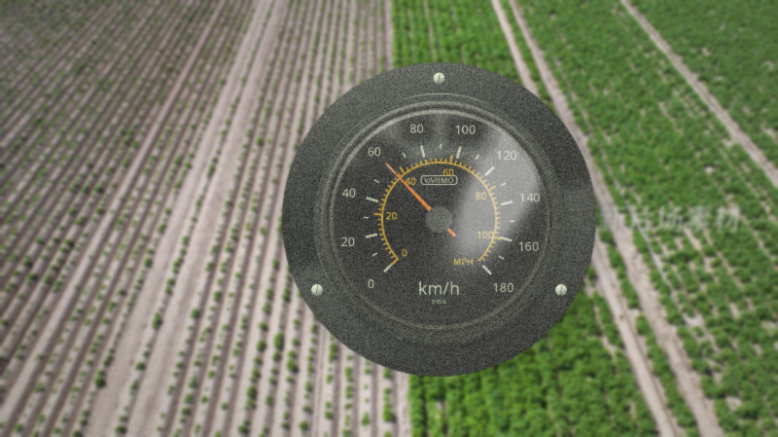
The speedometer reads 60 km/h
